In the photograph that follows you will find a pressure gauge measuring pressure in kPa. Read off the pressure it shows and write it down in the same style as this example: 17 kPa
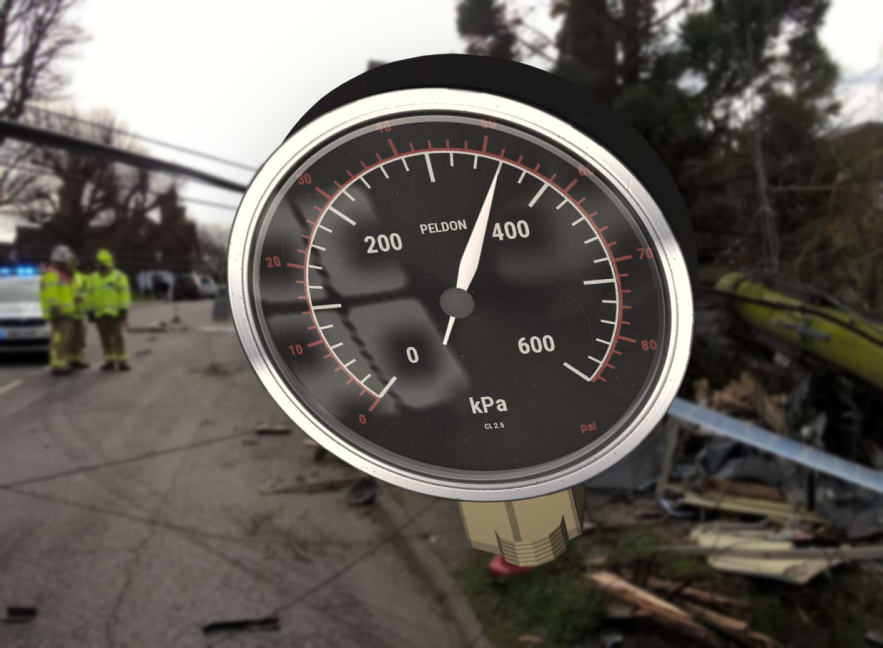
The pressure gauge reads 360 kPa
